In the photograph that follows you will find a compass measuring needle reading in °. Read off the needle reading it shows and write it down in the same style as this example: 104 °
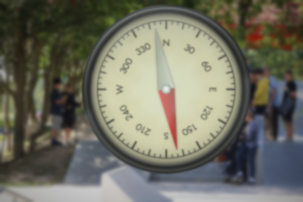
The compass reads 170 °
